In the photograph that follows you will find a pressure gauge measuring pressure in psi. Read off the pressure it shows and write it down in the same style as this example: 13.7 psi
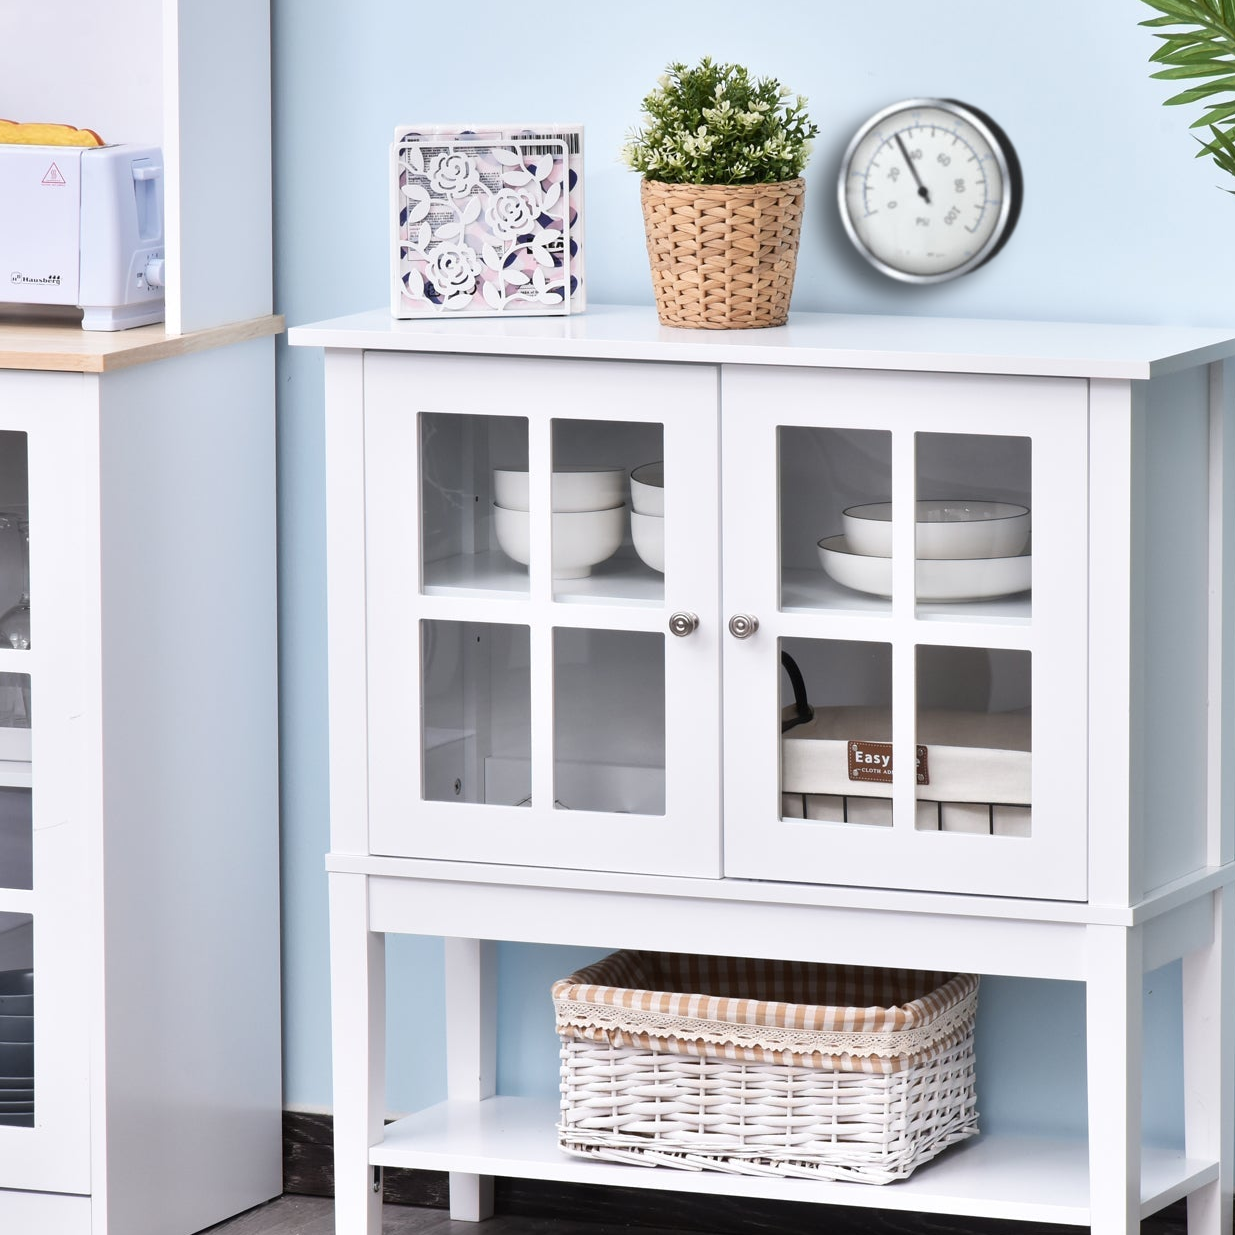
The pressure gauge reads 35 psi
